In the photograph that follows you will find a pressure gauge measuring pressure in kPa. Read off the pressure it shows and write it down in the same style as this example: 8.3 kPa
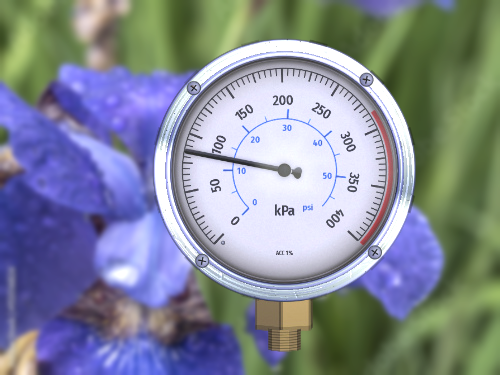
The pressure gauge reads 85 kPa
